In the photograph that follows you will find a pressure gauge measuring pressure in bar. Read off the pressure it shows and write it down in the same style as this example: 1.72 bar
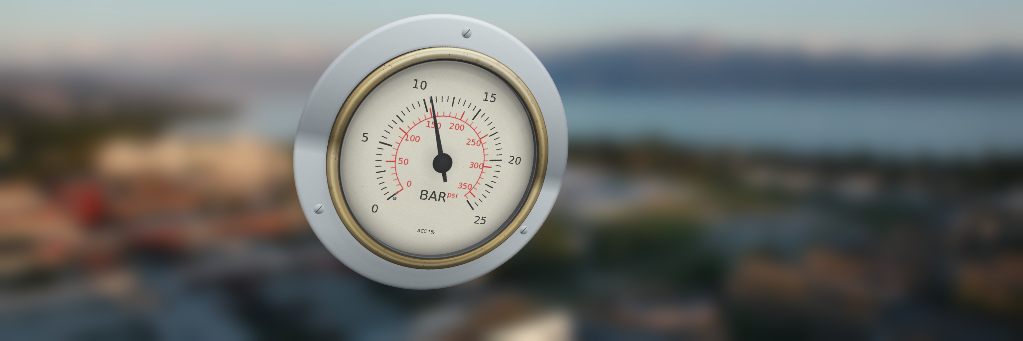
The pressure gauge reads 10.5 bar
